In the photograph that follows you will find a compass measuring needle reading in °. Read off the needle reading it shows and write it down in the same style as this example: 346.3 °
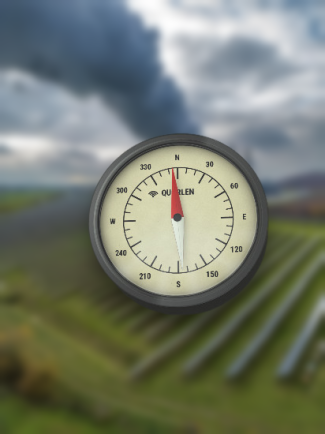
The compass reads 355 °
